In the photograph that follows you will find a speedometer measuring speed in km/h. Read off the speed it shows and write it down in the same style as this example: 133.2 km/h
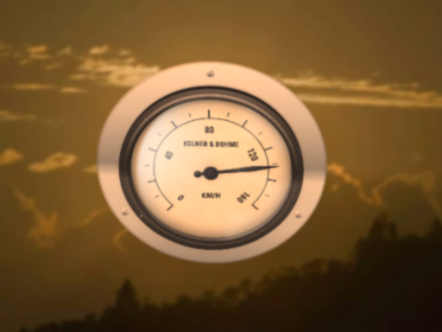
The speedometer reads 130 km/h
